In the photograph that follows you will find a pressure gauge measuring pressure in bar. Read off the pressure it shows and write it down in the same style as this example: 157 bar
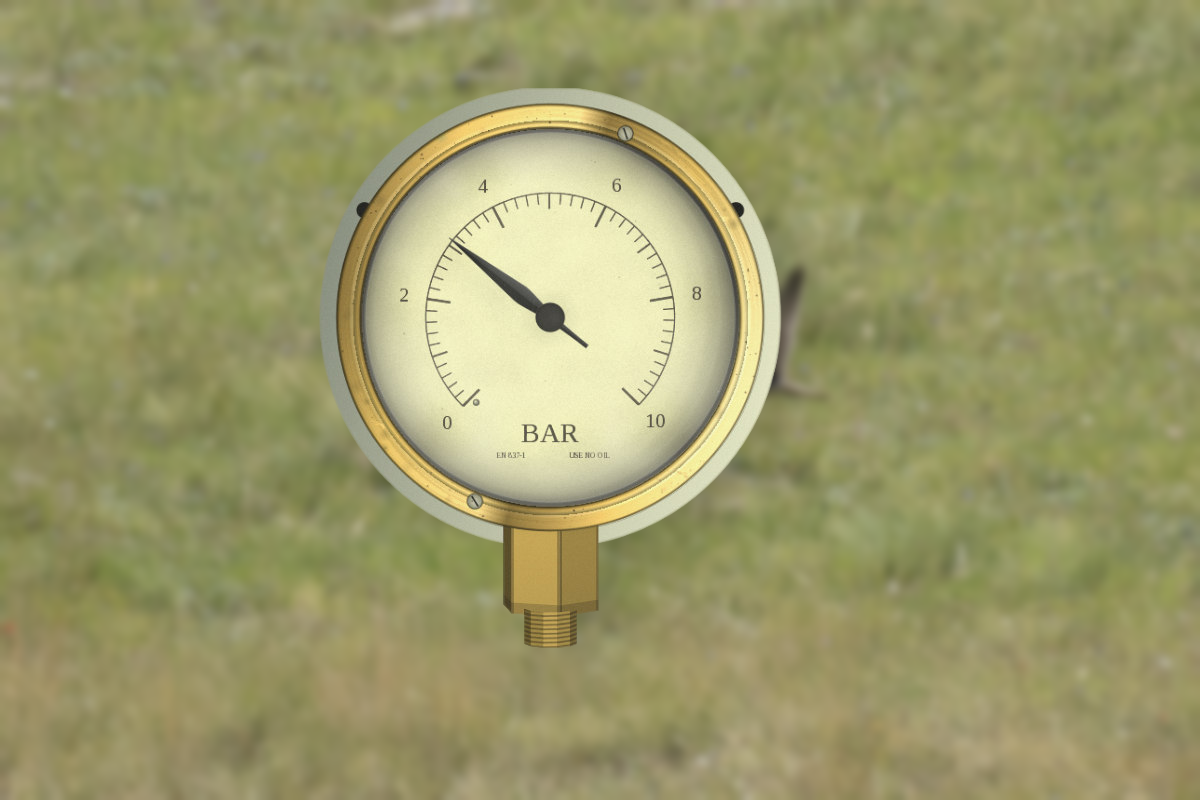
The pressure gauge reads 3.1 bar
